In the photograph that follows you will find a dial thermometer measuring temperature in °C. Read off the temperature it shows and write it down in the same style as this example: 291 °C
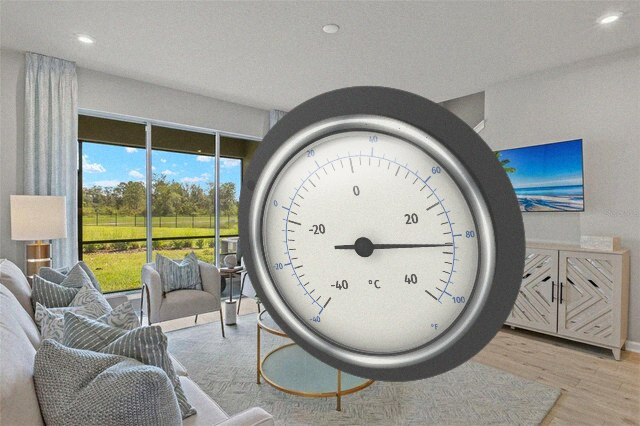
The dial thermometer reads 28 °C
